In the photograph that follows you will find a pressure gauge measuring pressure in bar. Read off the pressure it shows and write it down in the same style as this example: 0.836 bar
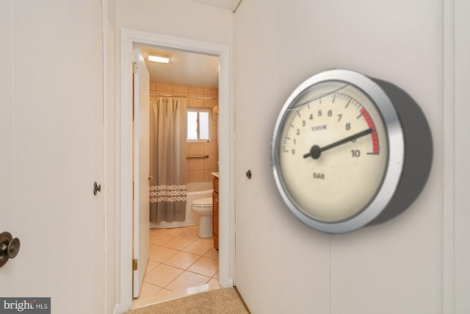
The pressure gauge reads 9 bar
